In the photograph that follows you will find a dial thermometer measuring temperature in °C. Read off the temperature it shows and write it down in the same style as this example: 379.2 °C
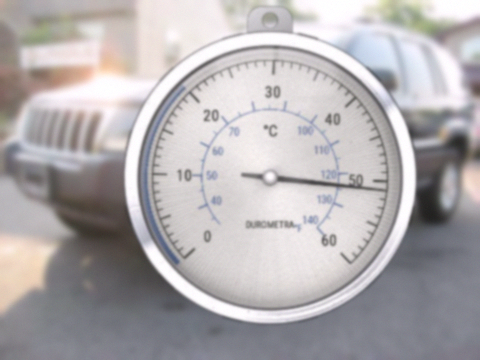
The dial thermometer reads 51 °C
